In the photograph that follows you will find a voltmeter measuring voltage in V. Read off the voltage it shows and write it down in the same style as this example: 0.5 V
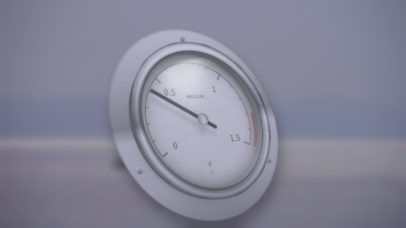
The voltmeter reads 0.4 V
